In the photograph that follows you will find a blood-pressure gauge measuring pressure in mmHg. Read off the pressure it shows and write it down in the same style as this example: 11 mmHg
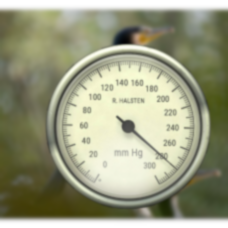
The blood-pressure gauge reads 280 mmHg
